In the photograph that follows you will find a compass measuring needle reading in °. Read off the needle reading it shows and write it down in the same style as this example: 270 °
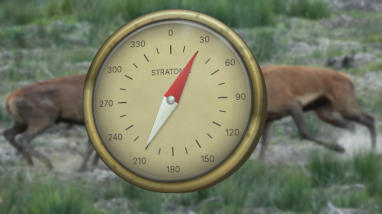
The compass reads 30 °
